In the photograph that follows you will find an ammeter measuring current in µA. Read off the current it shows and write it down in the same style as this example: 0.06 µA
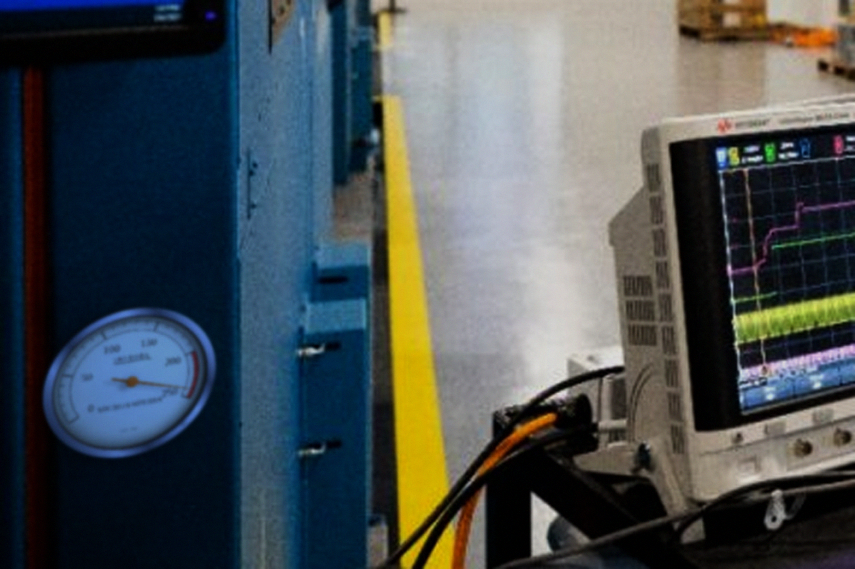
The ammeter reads 240 µA
